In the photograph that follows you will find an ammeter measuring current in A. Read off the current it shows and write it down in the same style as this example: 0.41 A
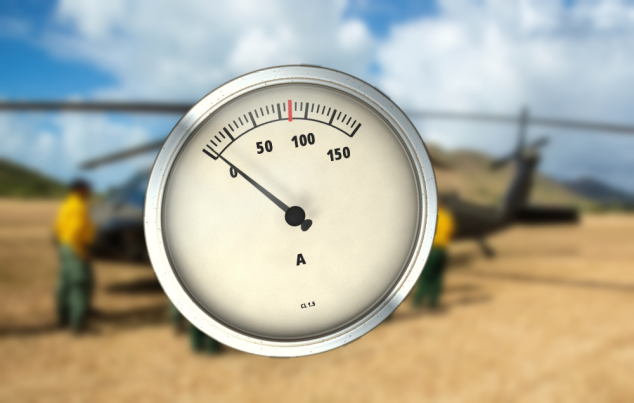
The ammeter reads 5 A
